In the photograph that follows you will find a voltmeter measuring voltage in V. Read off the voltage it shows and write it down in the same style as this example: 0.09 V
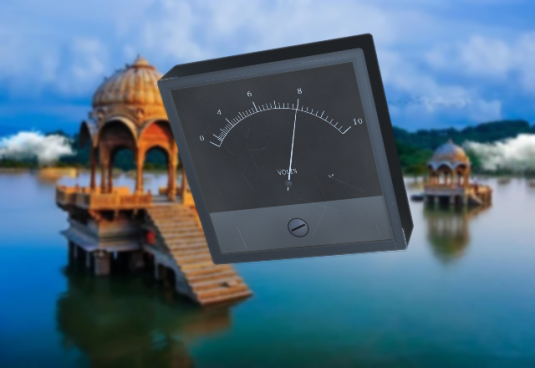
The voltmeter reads 8 V
